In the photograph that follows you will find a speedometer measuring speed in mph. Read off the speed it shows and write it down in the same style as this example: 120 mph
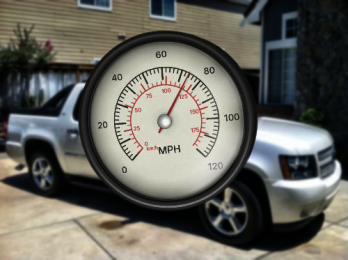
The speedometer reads 74 mph
